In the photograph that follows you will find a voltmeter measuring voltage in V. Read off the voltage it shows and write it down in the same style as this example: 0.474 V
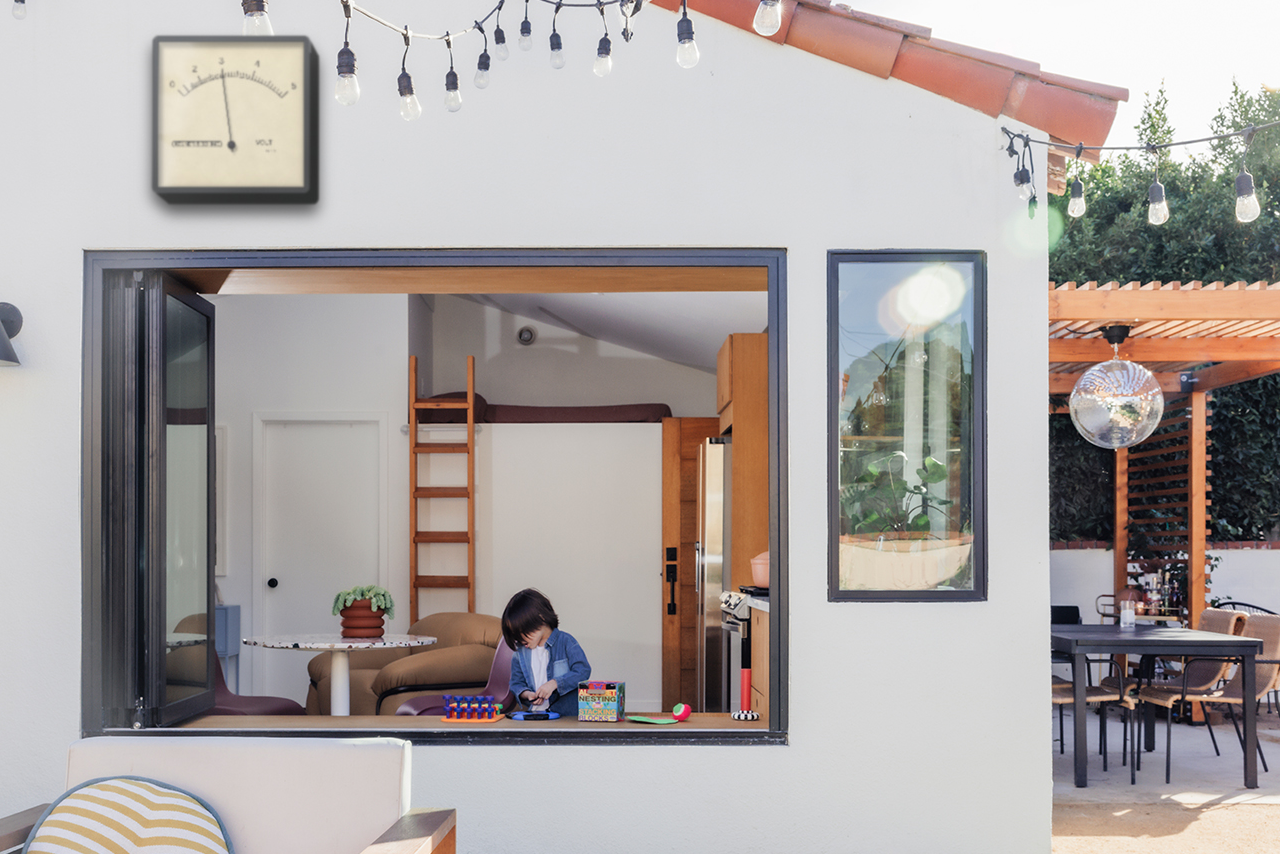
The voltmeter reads 3 V
